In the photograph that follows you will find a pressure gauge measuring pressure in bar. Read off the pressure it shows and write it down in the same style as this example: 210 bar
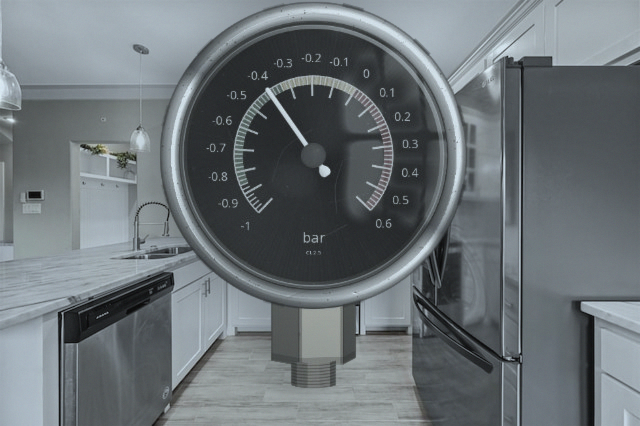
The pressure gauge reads -0.4 bar
